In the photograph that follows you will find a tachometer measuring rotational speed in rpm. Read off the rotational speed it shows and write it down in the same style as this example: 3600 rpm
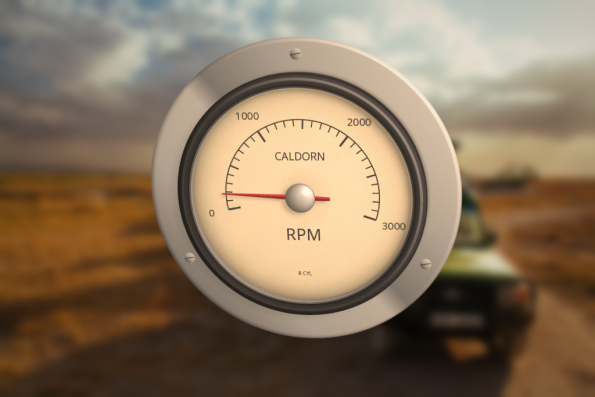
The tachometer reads 200 rpm
